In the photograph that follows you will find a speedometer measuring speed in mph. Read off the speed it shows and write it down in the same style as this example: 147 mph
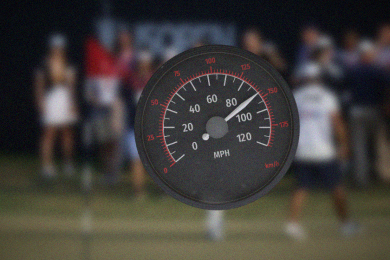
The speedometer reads 90 mph
